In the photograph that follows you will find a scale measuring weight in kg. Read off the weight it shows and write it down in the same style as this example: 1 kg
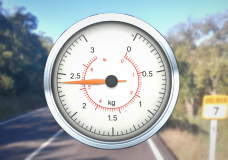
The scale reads 2.4 kg
